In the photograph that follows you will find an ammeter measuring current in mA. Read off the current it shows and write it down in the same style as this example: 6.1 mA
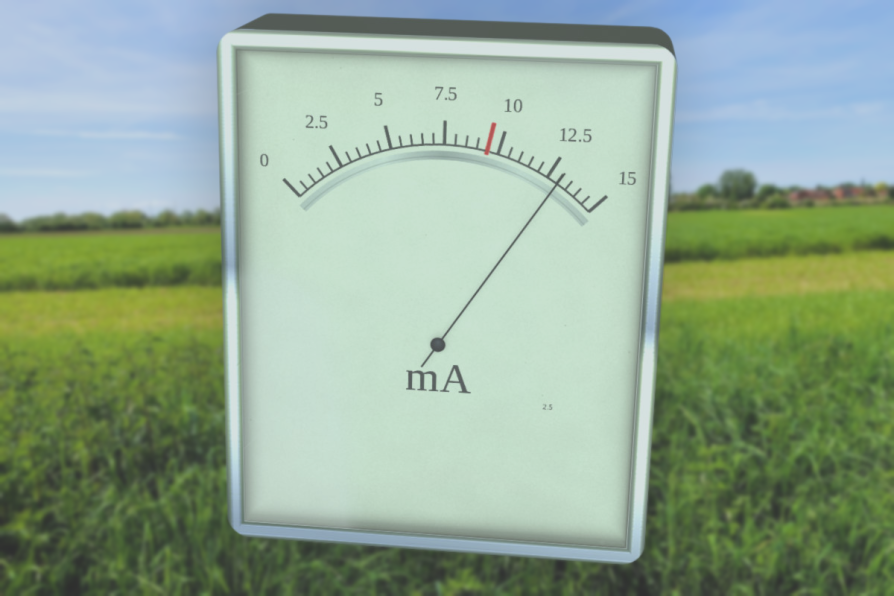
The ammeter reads 13 mA
